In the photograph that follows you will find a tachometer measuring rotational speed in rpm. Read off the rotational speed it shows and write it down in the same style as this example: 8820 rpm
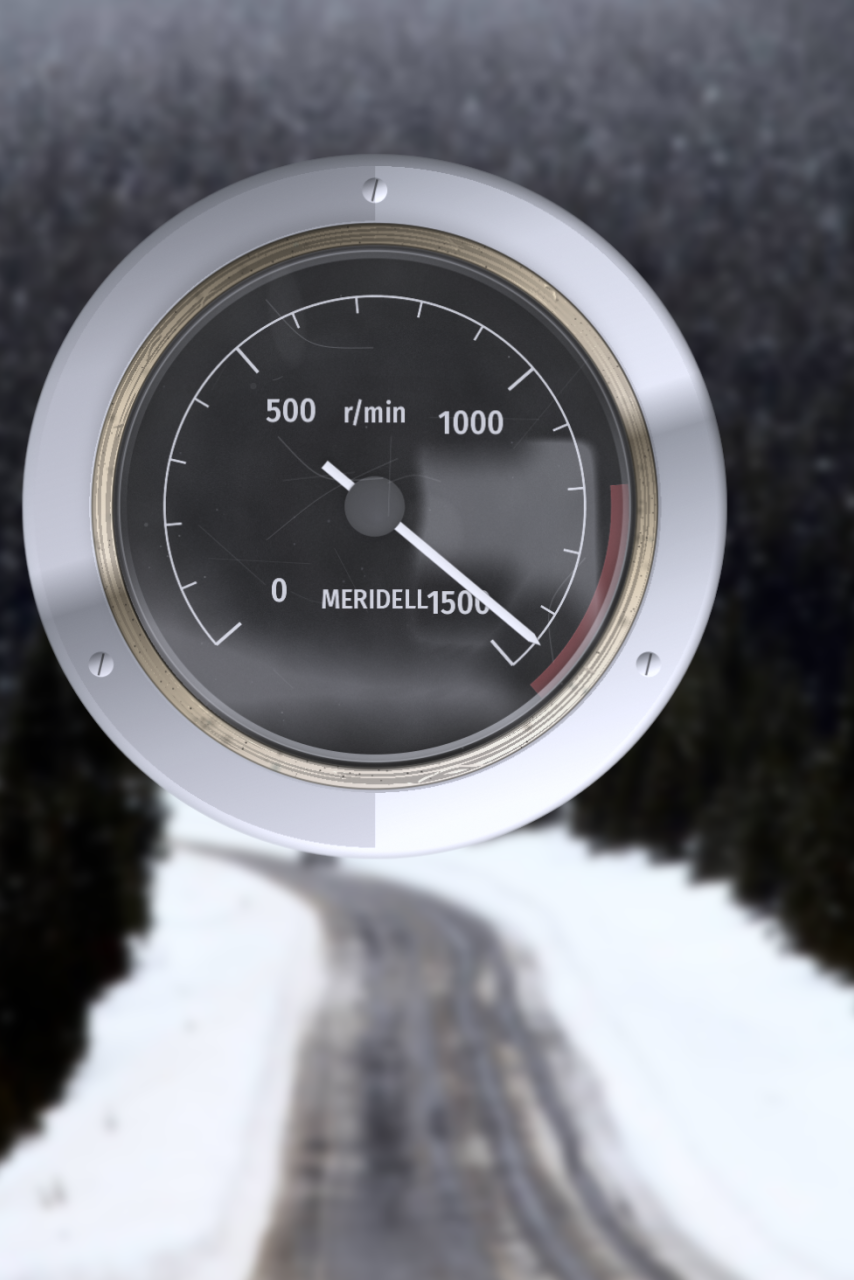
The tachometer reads 1450 rpm
